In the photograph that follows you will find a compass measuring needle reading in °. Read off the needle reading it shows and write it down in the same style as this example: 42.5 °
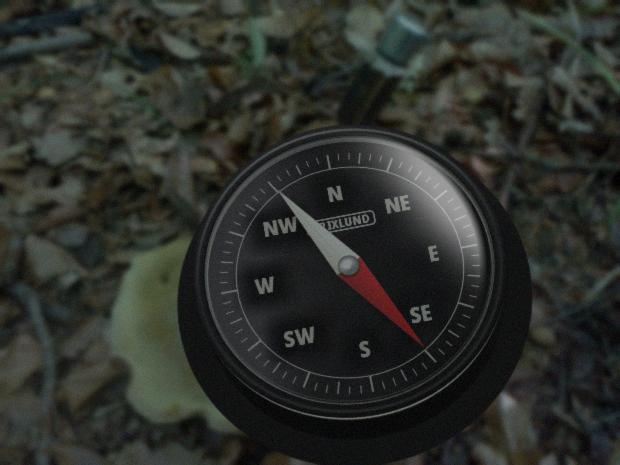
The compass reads 150 °
